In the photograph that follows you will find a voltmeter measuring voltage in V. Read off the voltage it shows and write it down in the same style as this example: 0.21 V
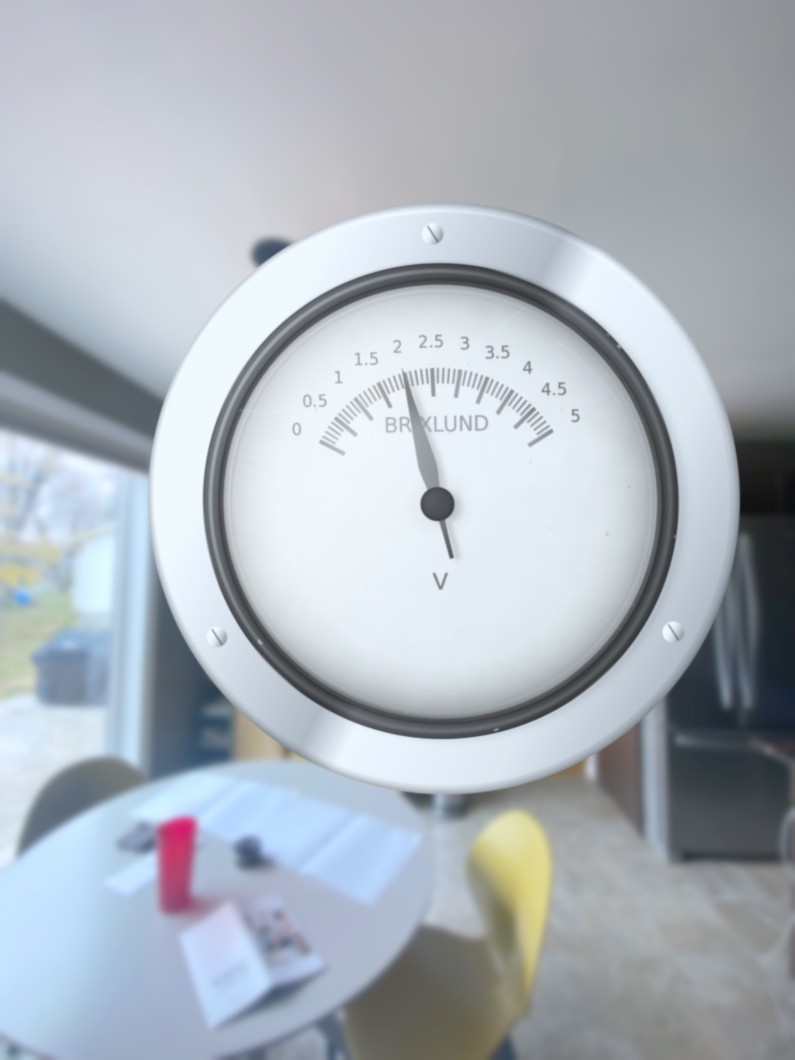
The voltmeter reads 2 V
